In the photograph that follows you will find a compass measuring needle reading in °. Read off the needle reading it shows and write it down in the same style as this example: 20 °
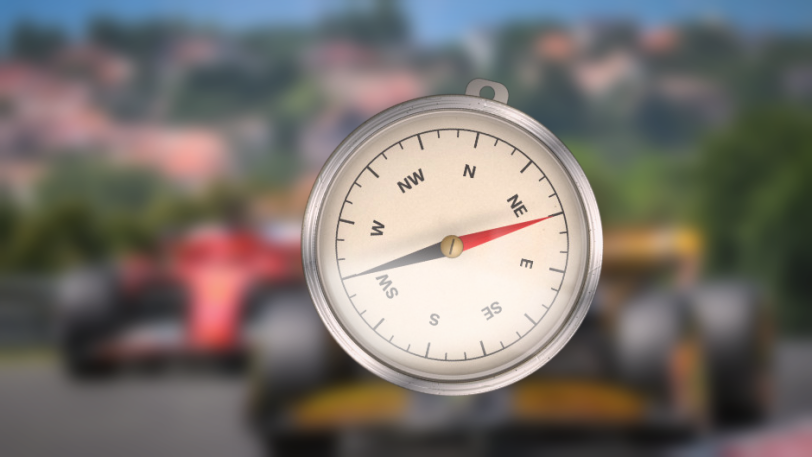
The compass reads 60 °
